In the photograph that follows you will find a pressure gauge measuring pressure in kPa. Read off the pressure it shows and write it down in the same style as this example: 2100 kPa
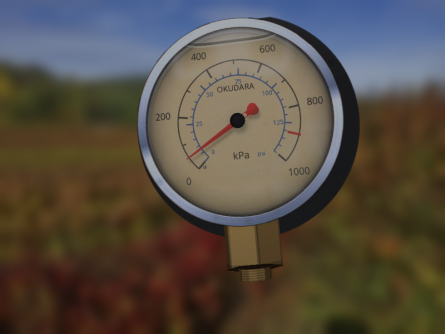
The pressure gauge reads 50 kPa
